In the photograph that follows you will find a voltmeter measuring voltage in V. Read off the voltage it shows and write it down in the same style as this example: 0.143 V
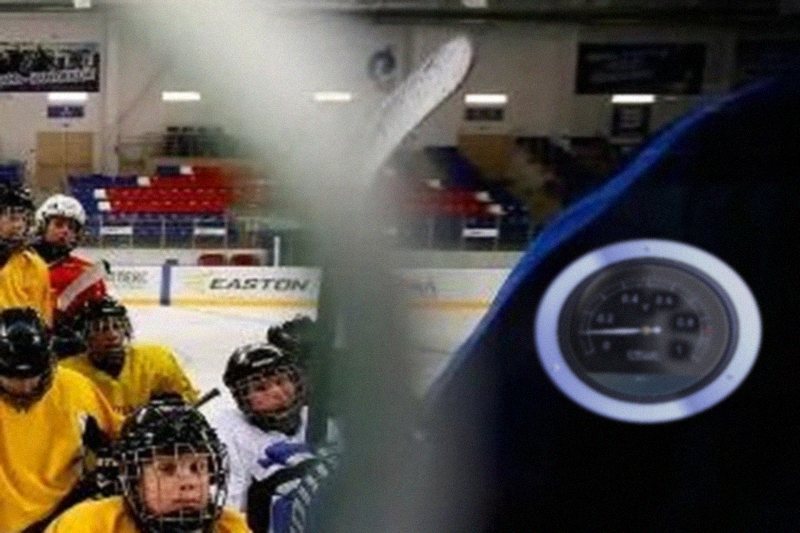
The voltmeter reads 0.1 V
